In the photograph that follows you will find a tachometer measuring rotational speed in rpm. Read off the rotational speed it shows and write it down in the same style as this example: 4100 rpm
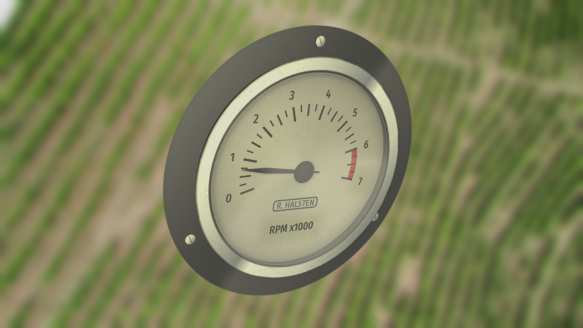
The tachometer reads 750 rpm
